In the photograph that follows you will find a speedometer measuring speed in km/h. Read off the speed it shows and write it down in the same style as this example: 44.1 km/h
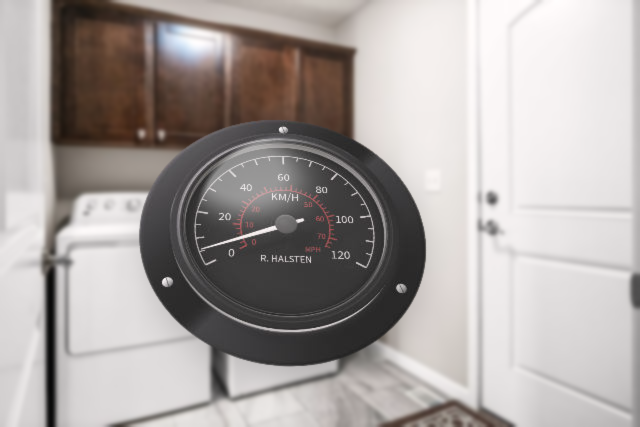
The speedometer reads 5 km/h
